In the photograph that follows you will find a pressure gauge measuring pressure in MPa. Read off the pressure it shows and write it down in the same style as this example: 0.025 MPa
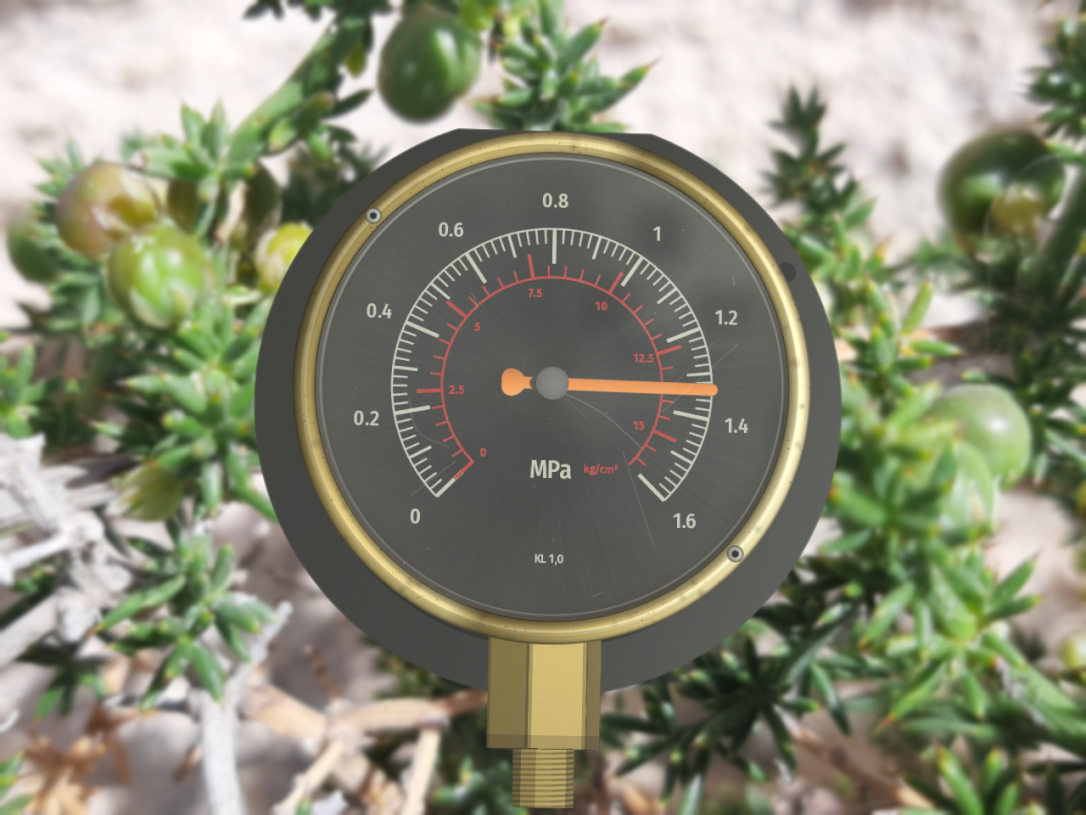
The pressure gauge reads 1.34 MPa
